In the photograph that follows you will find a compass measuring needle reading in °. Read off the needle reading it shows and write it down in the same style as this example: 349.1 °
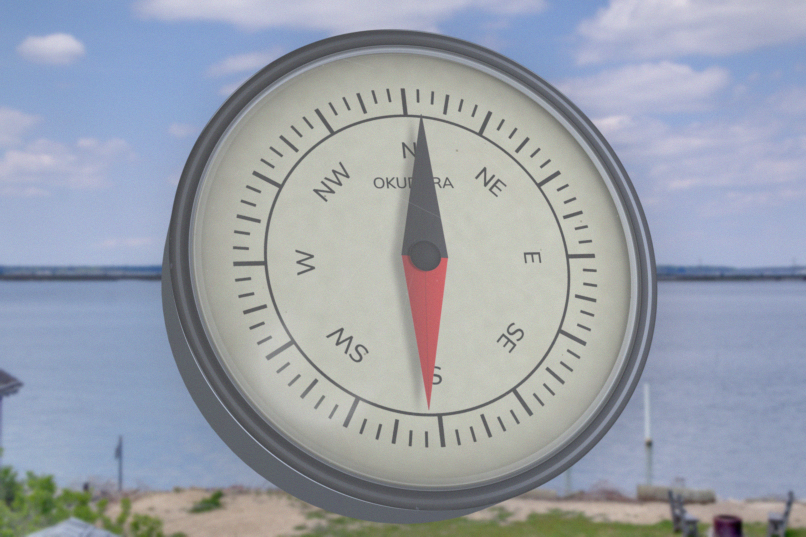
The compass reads 185 °
